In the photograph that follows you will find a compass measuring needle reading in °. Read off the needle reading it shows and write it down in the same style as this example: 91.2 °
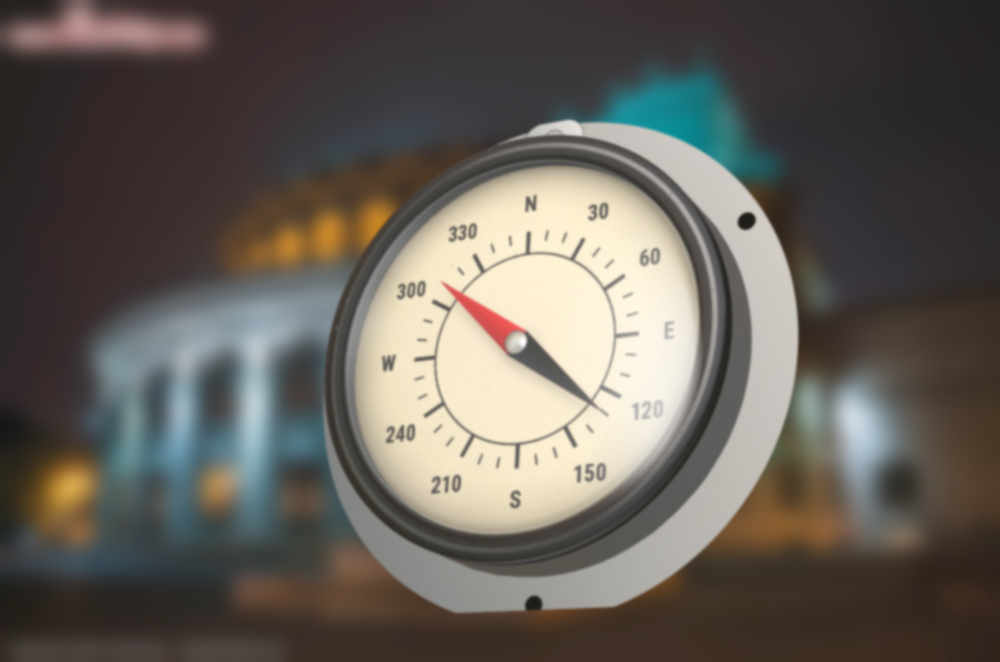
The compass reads 310 °
